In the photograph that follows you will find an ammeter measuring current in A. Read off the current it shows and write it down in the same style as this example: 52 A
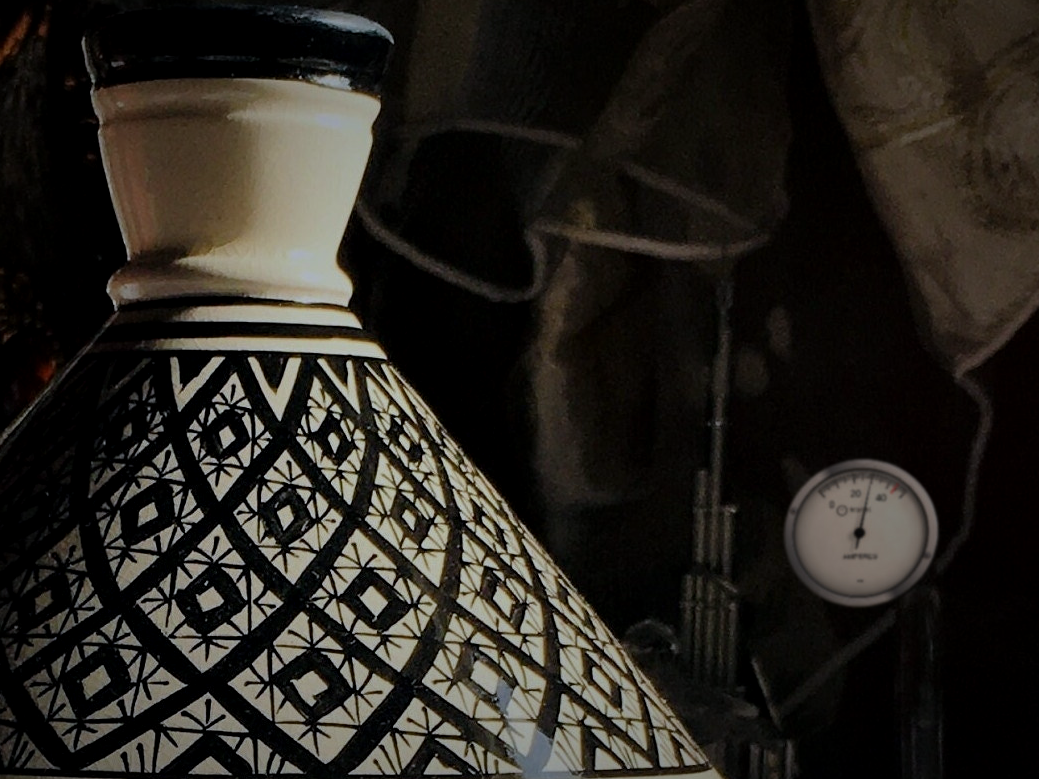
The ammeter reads 30 A
